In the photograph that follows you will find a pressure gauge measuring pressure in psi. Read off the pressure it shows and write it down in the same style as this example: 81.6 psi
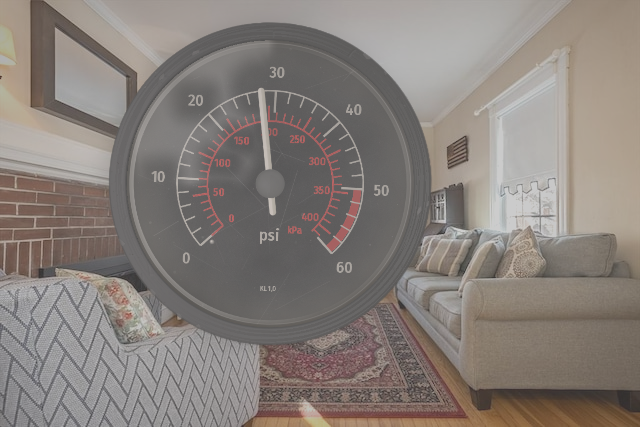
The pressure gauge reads 28 psi
